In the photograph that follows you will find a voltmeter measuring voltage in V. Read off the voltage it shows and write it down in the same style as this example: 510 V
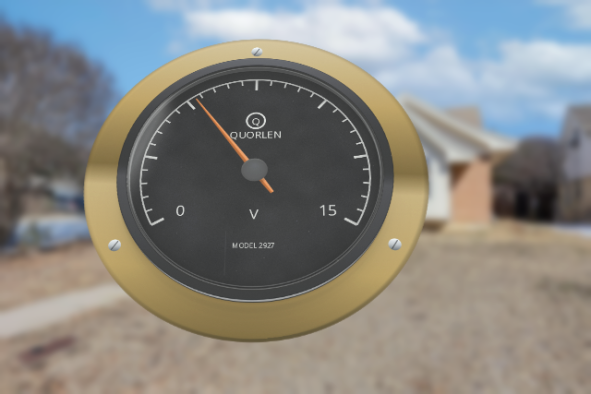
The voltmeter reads 5.25 V
